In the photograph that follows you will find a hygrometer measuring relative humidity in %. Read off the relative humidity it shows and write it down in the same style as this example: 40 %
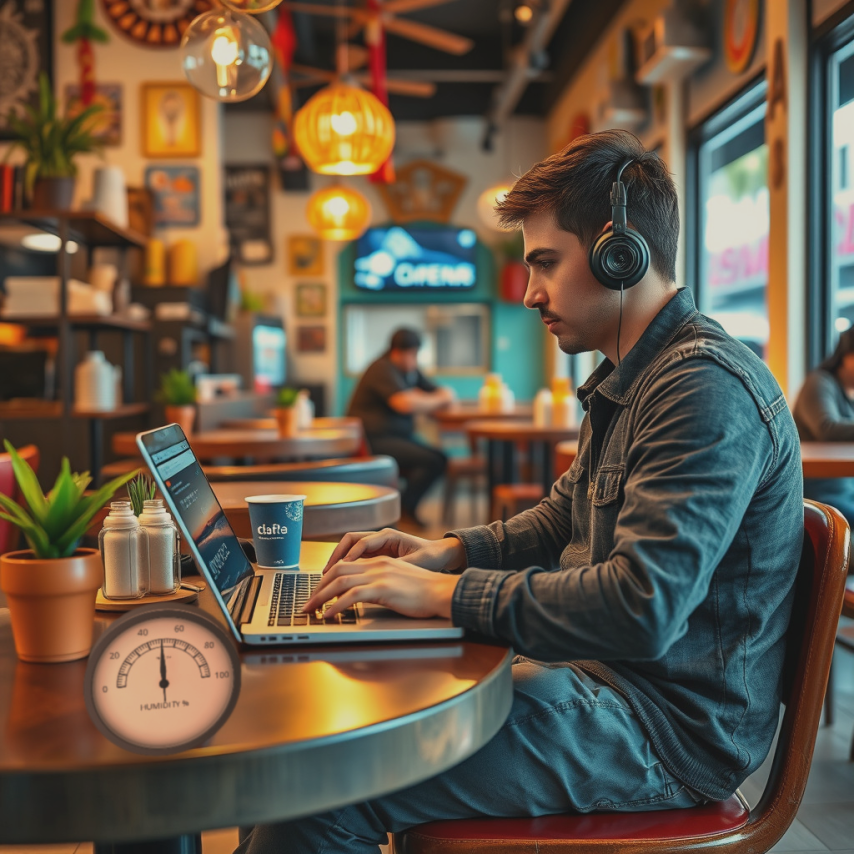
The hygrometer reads 50 %
